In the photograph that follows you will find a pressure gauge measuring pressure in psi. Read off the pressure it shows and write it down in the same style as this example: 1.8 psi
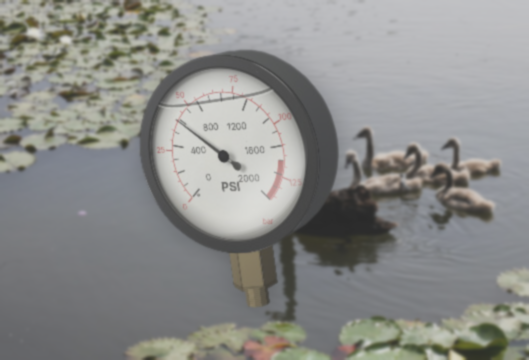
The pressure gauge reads 600 psi
